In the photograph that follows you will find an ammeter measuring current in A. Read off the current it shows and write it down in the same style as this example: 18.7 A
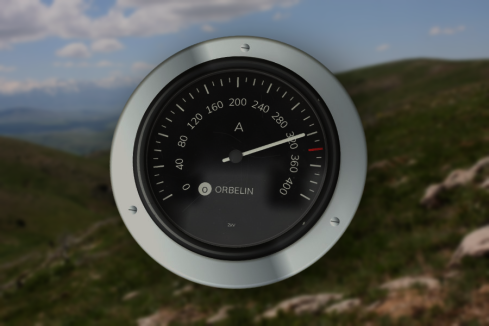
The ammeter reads 320 A
